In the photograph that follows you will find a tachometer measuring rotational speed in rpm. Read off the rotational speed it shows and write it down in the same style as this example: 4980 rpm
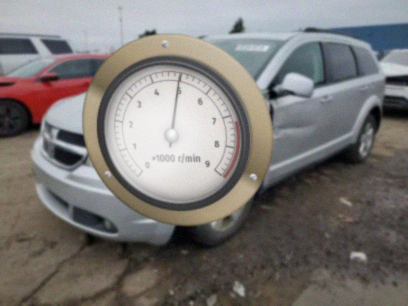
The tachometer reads 5000 rpm
